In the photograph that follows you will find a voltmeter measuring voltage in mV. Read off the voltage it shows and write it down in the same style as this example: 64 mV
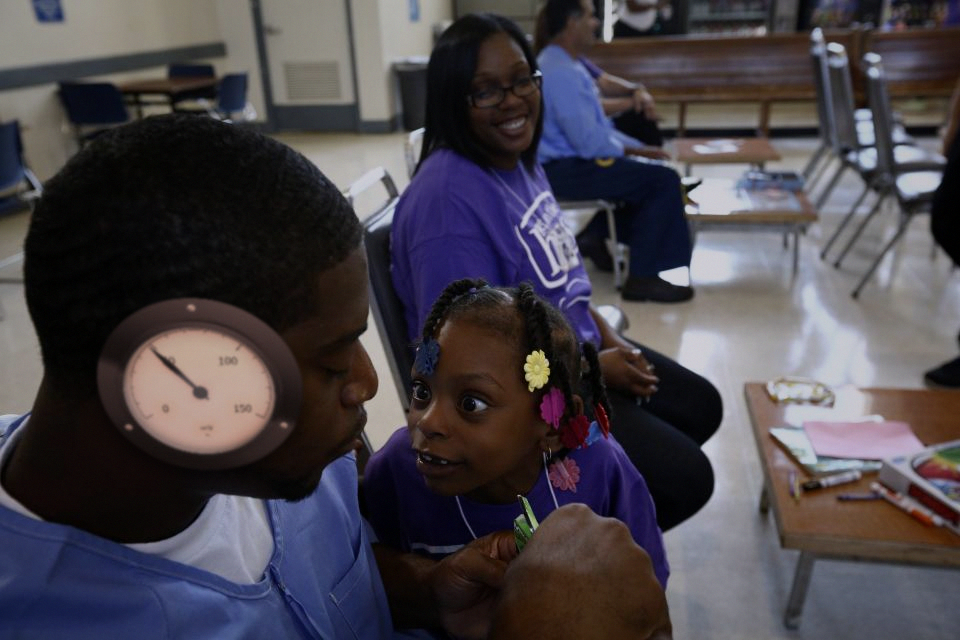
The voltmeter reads 50 mV
